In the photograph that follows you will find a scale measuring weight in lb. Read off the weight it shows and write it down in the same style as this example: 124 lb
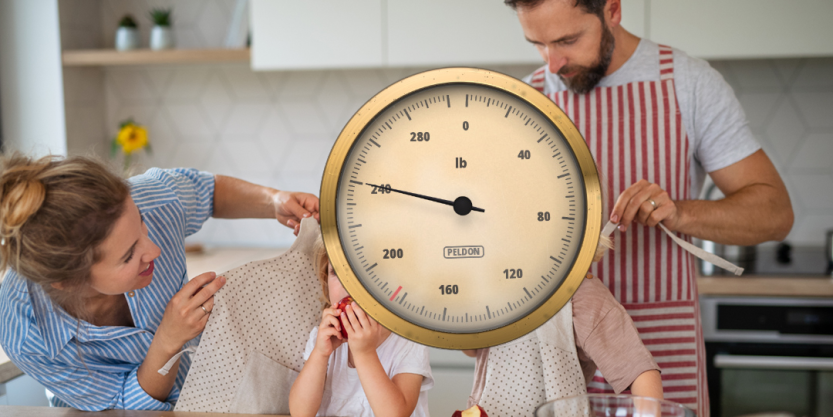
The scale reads 240 lb
